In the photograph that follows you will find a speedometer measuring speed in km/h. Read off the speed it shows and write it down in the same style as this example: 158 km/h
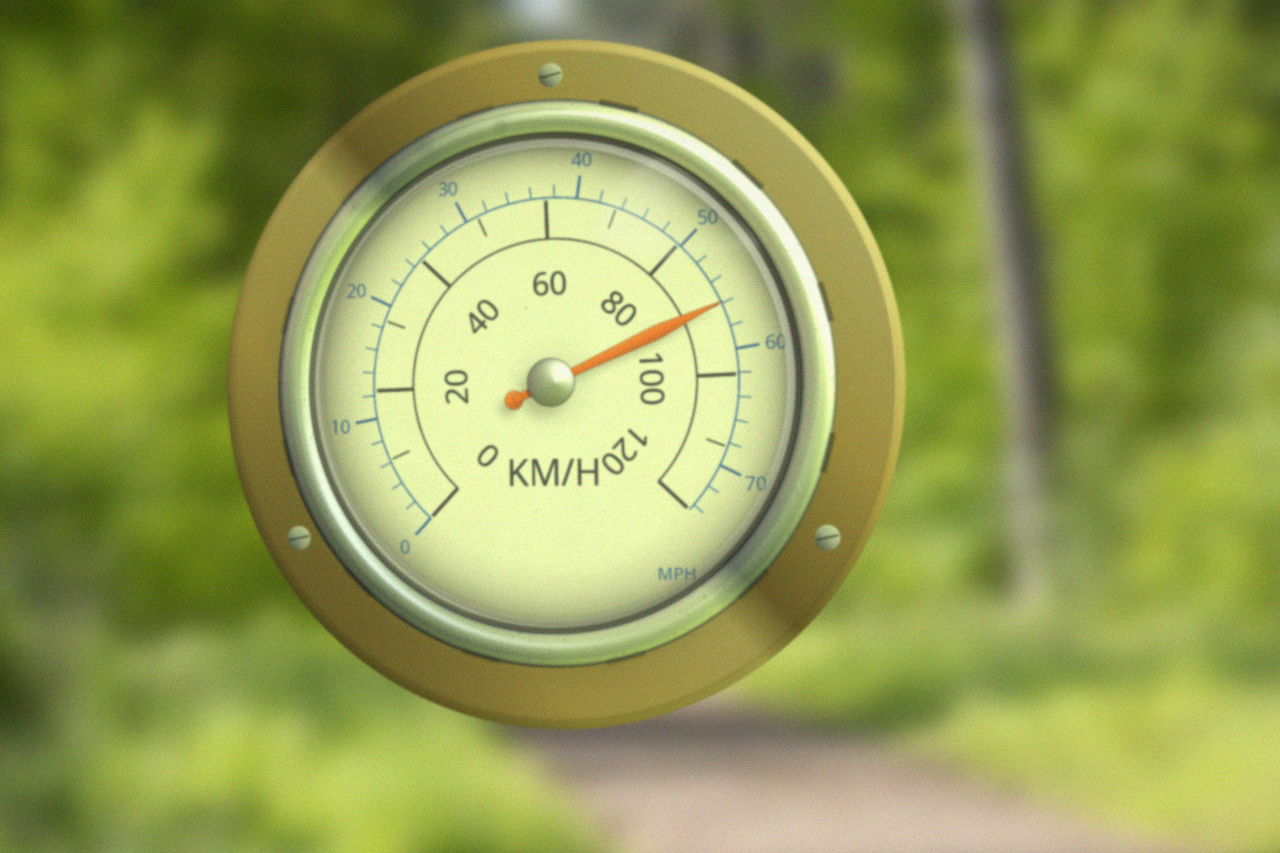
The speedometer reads 90 km/h
